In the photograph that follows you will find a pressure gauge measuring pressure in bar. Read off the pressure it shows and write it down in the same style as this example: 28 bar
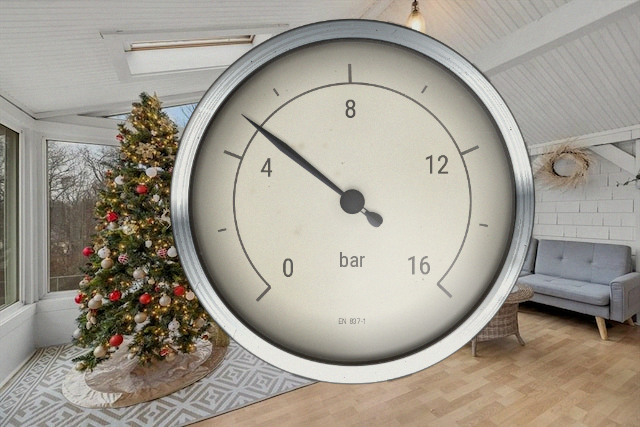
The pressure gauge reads 5 bar
